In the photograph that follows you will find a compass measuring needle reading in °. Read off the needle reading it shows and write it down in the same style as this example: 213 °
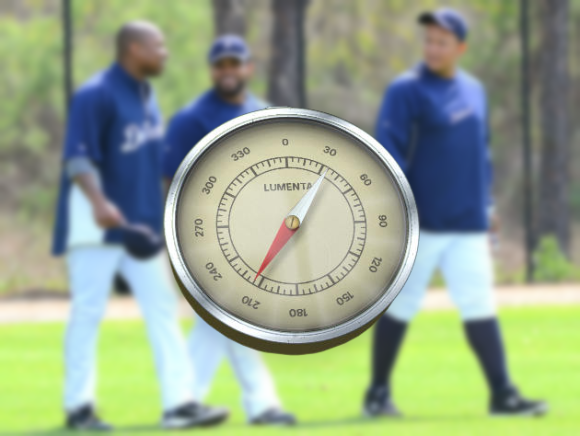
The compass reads 215 °
